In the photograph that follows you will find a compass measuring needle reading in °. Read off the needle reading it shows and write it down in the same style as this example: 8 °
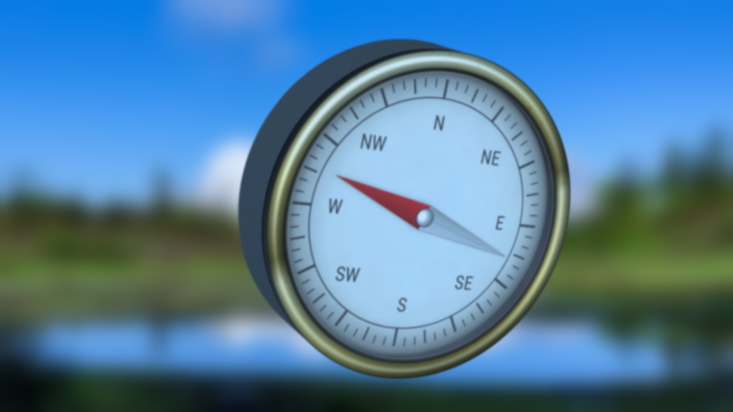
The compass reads 287.5 °
